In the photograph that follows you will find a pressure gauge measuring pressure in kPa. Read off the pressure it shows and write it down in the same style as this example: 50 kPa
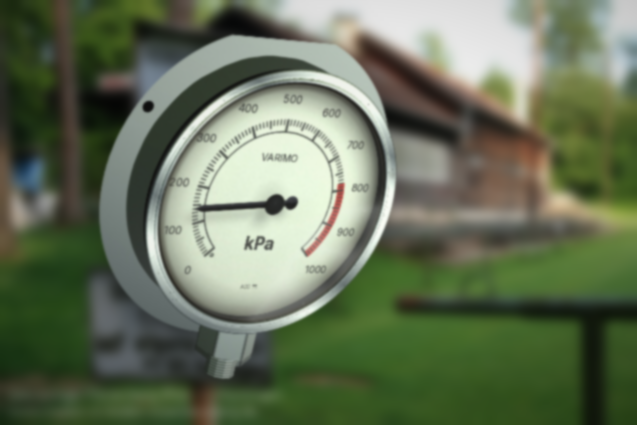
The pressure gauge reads 150 kPa
